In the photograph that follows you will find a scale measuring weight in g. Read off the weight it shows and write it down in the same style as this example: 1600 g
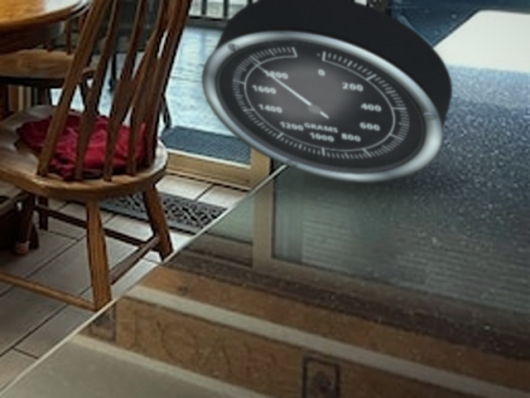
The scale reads 1800 g
